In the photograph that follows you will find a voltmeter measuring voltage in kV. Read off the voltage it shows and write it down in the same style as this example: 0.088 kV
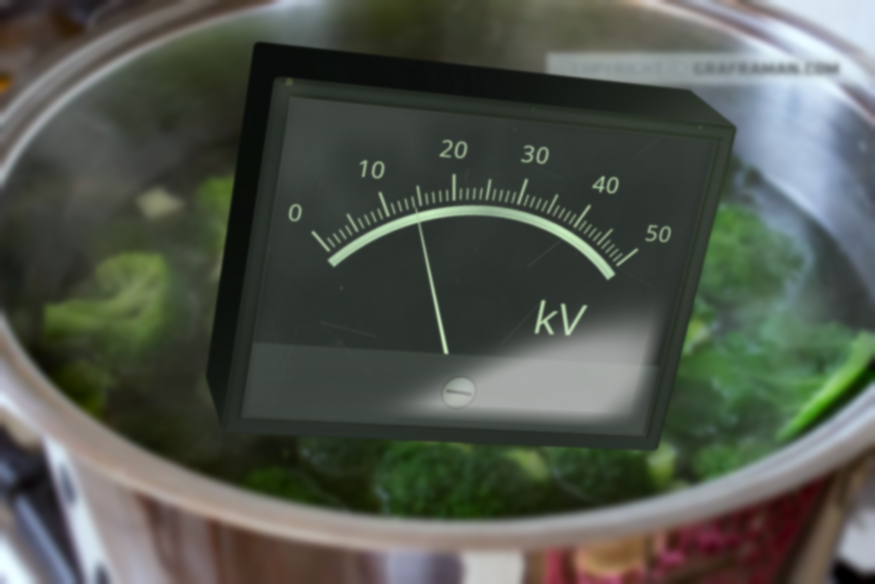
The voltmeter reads 14 kV
